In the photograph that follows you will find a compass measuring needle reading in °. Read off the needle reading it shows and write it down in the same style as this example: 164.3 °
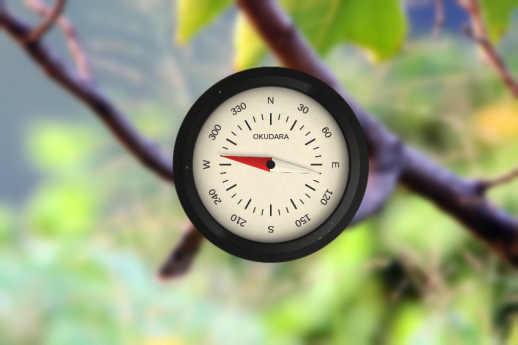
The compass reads 280 °
